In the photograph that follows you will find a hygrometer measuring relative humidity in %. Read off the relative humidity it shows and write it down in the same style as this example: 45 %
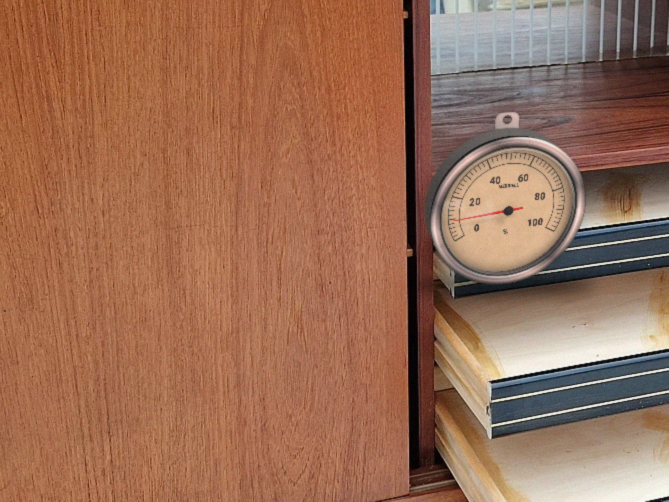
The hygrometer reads 10 %
